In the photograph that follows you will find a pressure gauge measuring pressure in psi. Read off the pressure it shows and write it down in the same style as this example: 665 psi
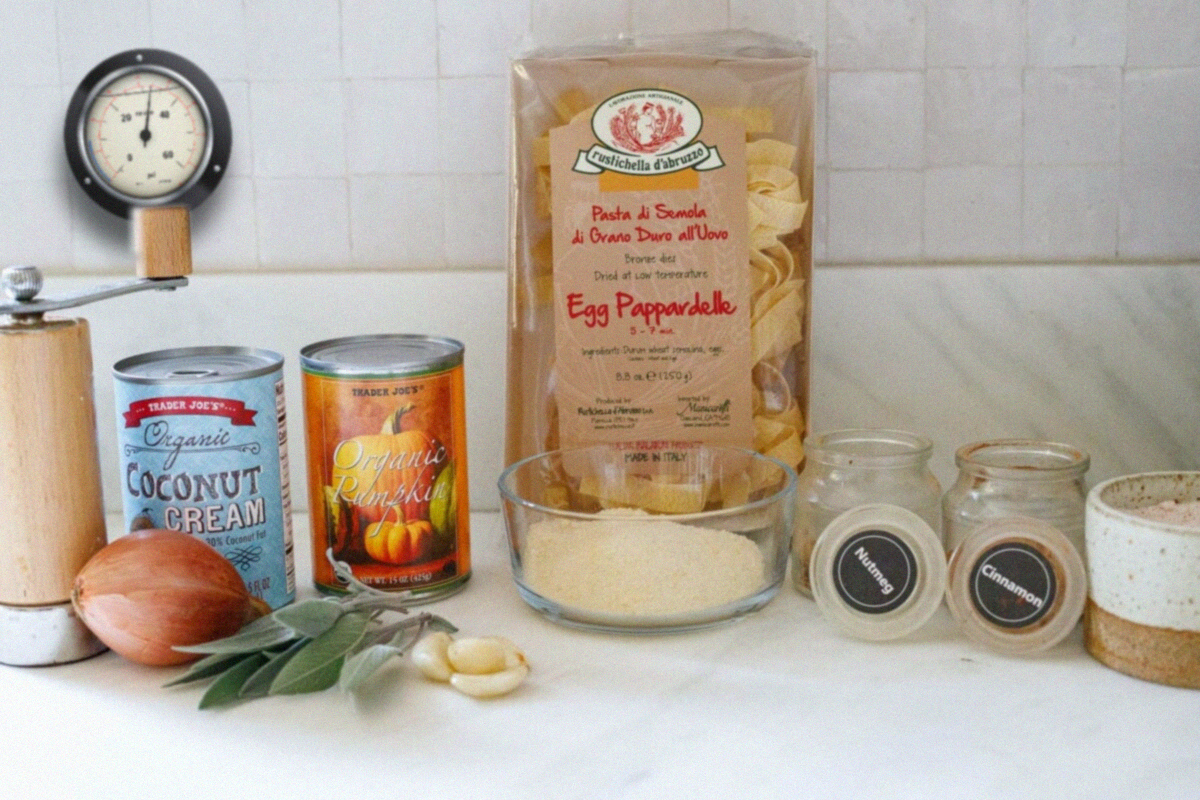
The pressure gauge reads 32.5 psi
